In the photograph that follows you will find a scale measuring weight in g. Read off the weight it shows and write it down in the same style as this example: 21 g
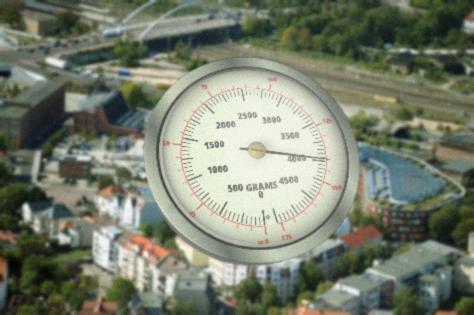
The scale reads 4000 g
